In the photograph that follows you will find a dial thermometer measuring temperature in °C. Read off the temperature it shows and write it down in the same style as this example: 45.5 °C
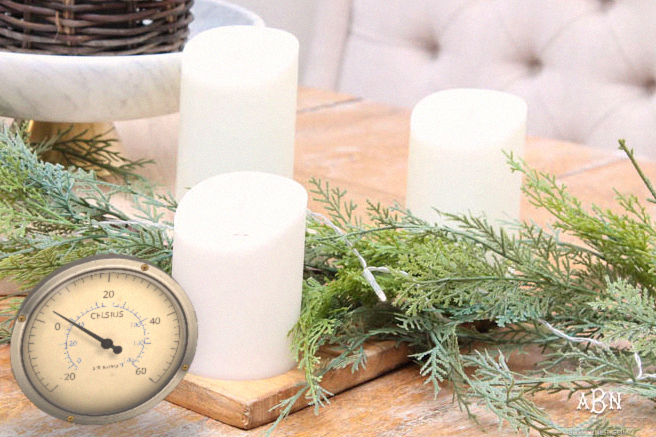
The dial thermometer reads 4 °C
